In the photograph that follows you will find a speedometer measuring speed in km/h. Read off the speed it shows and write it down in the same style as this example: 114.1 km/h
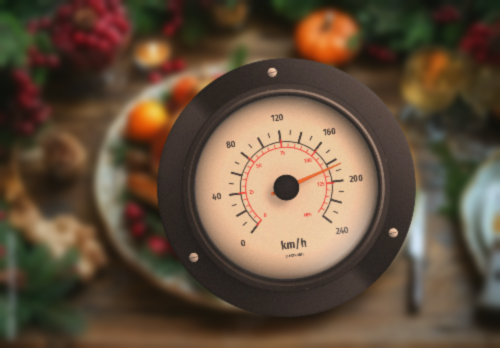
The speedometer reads 185 km/h
